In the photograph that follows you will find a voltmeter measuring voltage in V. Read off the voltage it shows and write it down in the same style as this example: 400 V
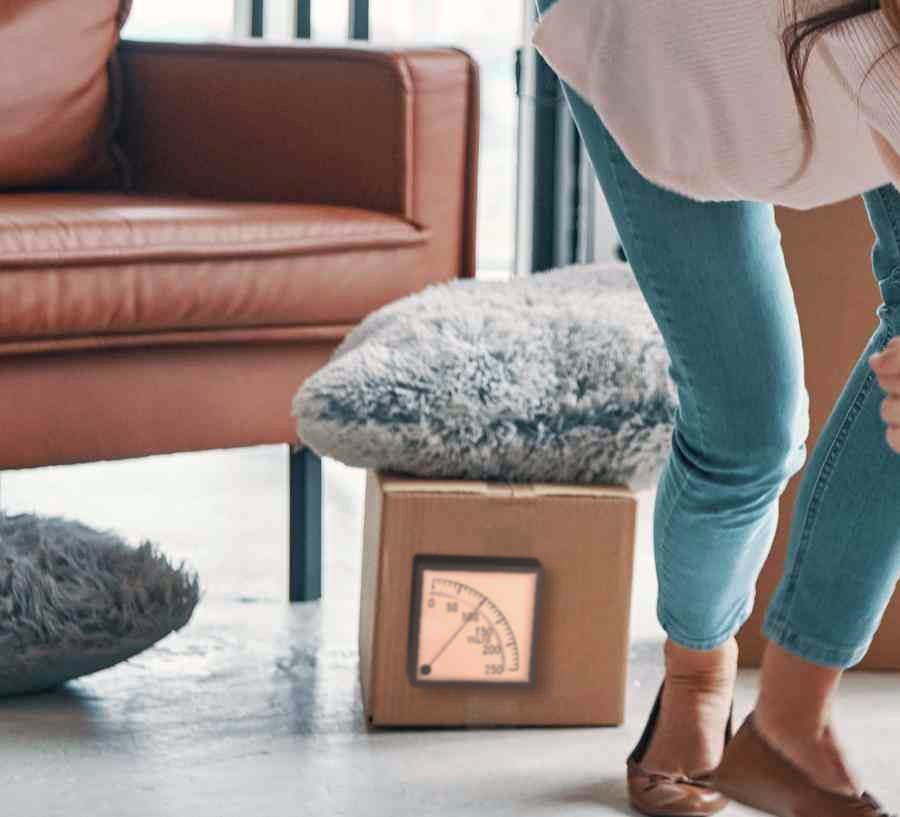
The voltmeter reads 100 V
